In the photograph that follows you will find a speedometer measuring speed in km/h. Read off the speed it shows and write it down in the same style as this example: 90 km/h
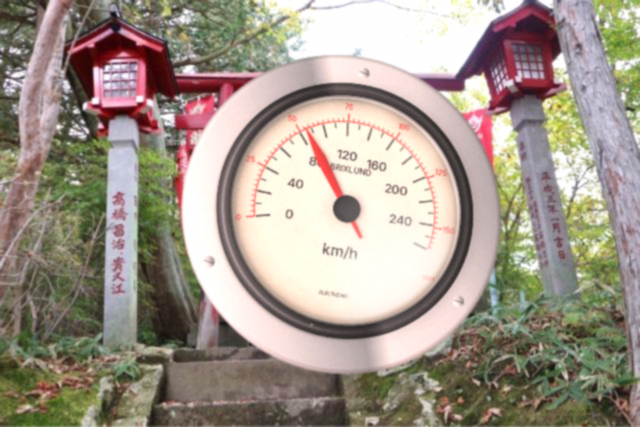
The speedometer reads 85 km/h
